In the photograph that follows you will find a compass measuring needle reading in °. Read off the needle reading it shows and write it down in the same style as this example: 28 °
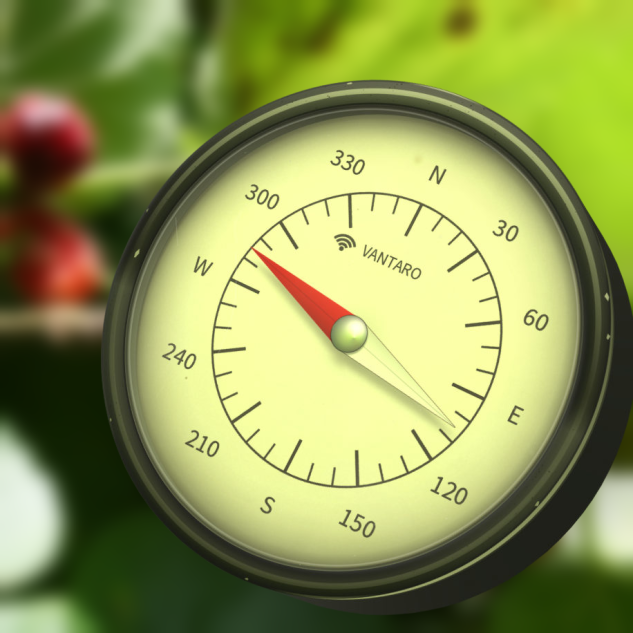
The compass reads 285 °
